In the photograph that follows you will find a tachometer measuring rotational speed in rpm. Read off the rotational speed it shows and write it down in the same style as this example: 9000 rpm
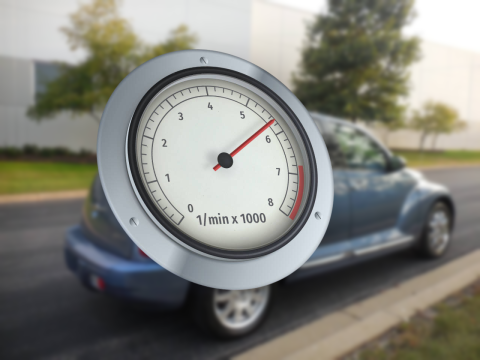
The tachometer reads 5700 rpm
